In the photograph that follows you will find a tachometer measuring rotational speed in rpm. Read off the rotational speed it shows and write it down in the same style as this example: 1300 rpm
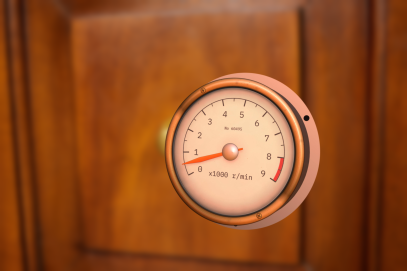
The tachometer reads 500 rpm
